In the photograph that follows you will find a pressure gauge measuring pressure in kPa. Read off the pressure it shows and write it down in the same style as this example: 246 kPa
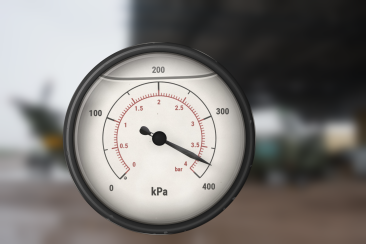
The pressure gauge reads 375 kPa
